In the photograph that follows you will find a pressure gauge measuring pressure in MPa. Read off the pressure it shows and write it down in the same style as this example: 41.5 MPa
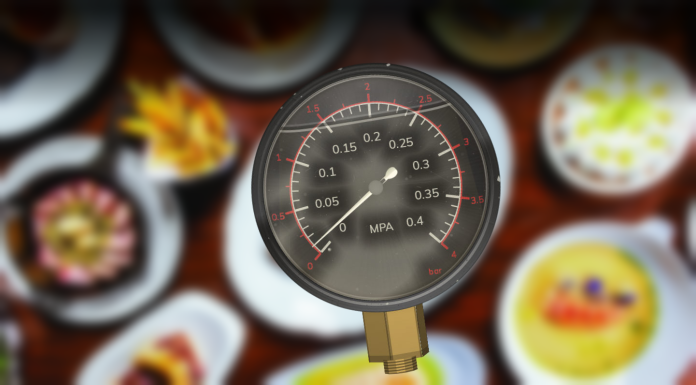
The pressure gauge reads 0.01 MPa
